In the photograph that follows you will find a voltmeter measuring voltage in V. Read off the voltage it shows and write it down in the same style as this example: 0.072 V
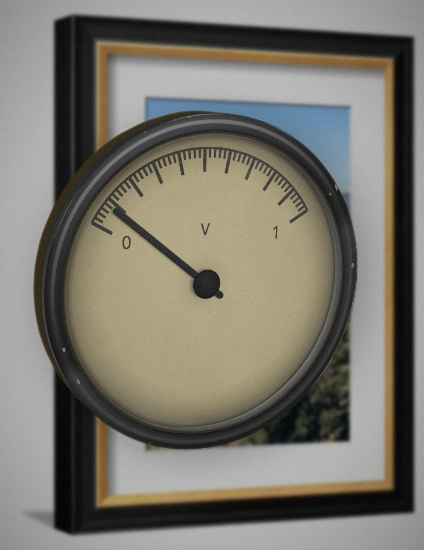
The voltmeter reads 0.08 V
